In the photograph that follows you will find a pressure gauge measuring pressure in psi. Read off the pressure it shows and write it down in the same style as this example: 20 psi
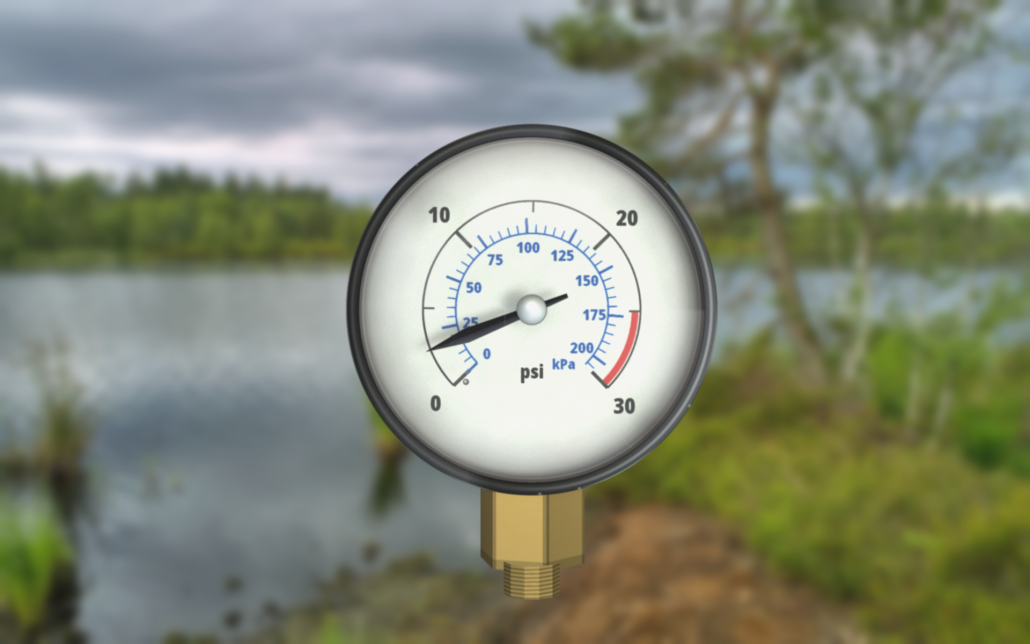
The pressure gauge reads 2.5 psi
